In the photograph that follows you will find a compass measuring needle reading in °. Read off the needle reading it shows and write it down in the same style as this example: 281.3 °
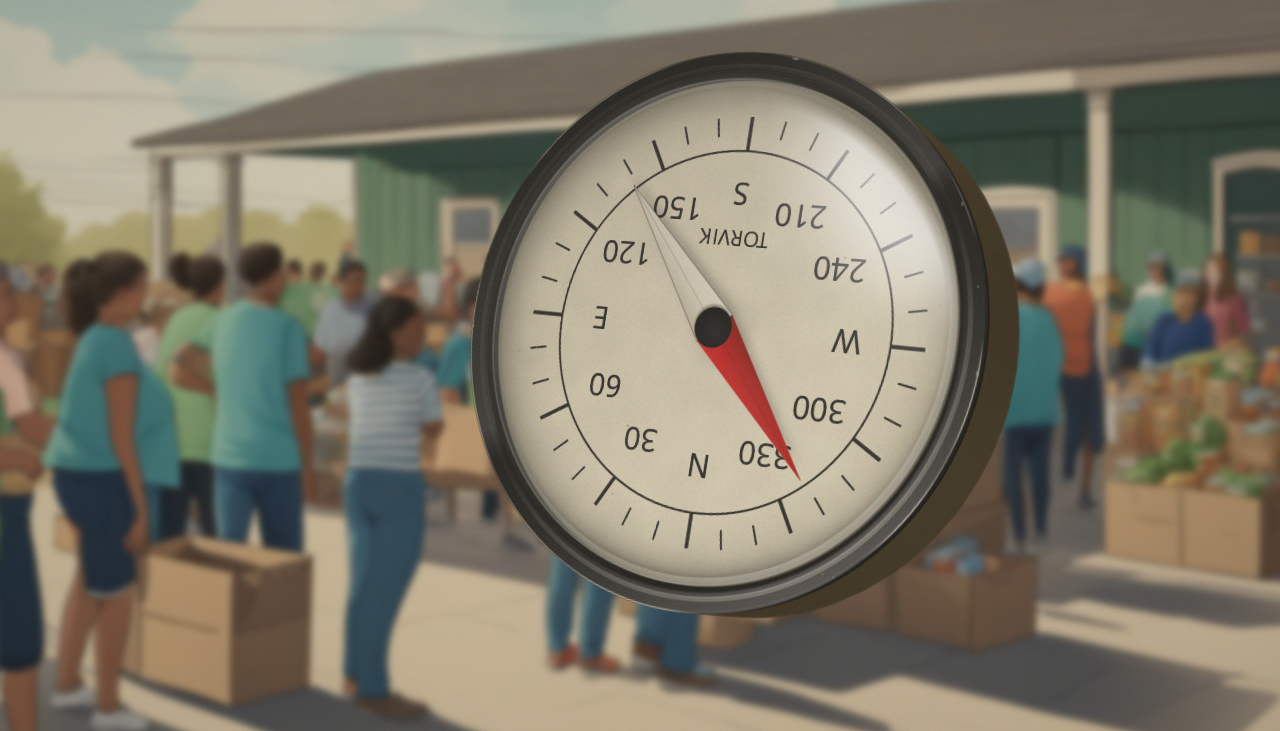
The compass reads 320 °
